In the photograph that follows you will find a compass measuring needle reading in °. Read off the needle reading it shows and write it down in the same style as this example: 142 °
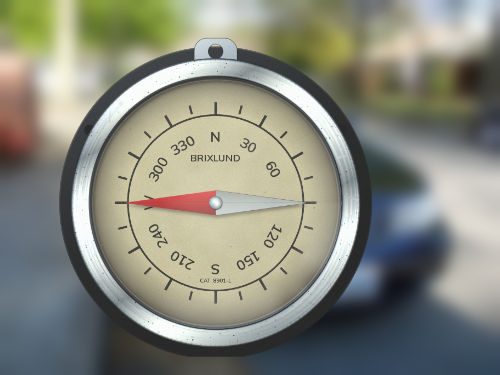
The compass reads 270 °
